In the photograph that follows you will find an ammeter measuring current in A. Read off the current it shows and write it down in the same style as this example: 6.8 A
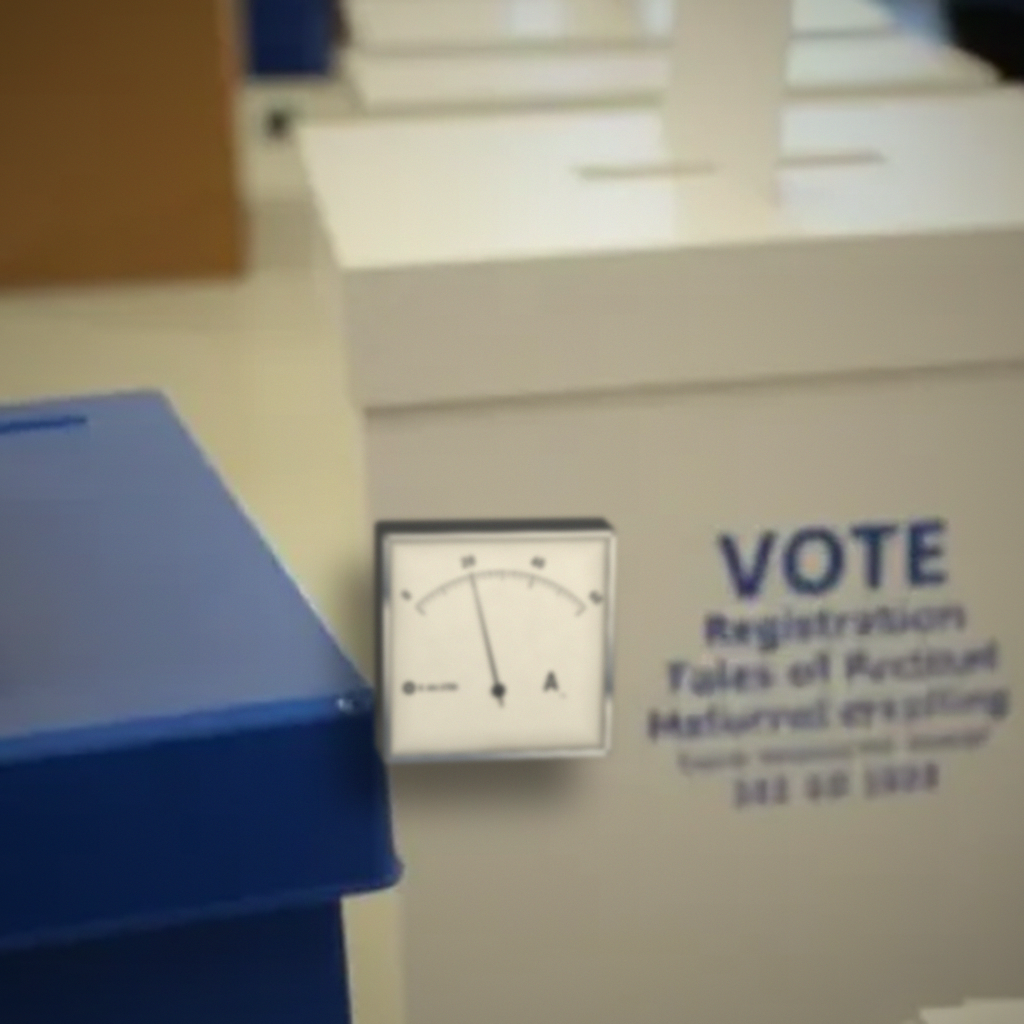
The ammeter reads 20 A
